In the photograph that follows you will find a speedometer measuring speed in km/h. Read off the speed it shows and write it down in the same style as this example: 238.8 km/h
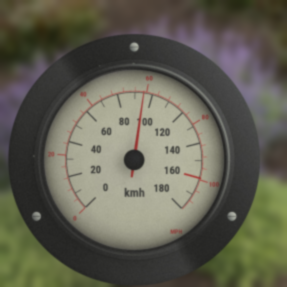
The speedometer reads 95 km/h
